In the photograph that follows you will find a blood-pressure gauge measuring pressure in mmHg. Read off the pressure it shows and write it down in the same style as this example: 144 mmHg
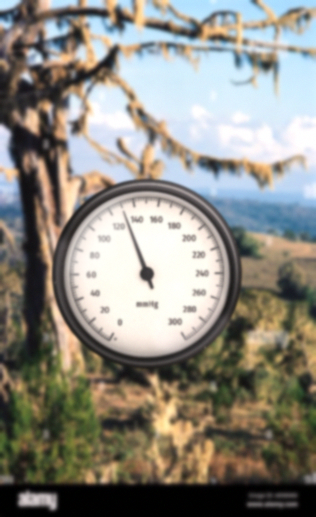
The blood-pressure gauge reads 130 mmHg
